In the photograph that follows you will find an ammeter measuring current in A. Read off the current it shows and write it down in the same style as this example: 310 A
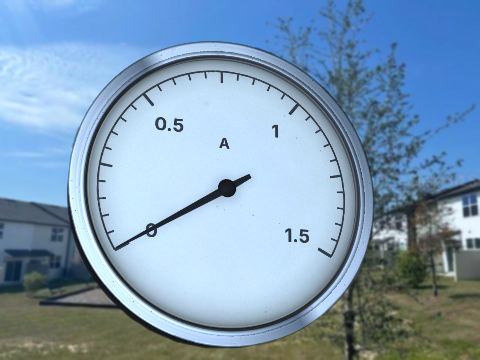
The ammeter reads 0 A
